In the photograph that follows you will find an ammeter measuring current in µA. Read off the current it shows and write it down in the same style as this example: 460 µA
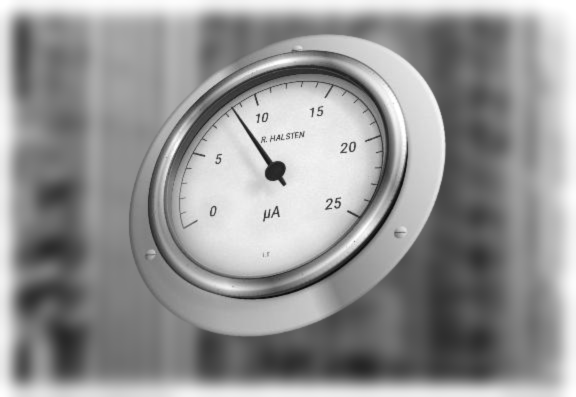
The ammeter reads 8.5 µA
